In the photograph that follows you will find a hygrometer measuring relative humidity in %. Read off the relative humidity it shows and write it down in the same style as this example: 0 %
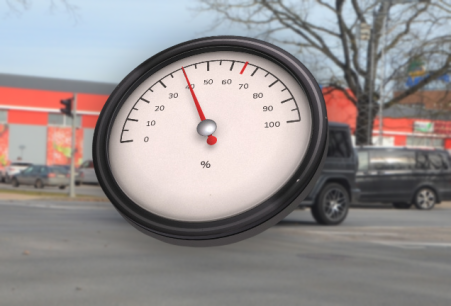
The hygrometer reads 40 %
